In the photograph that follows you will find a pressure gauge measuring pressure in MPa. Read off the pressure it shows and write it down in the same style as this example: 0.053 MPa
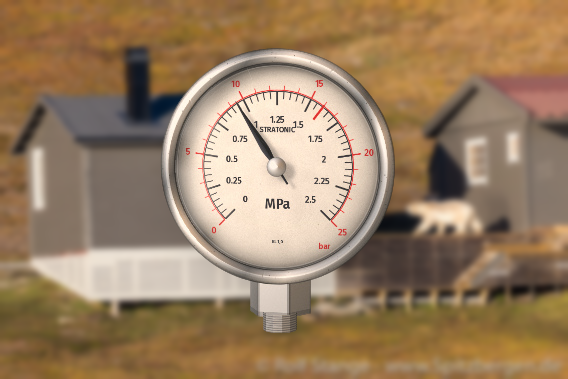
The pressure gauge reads 0.95 MPa
